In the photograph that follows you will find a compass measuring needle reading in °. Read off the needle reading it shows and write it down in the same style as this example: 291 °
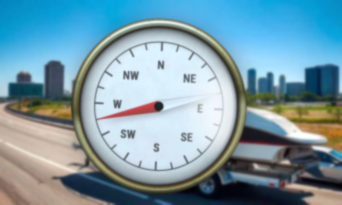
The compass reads 255 °
